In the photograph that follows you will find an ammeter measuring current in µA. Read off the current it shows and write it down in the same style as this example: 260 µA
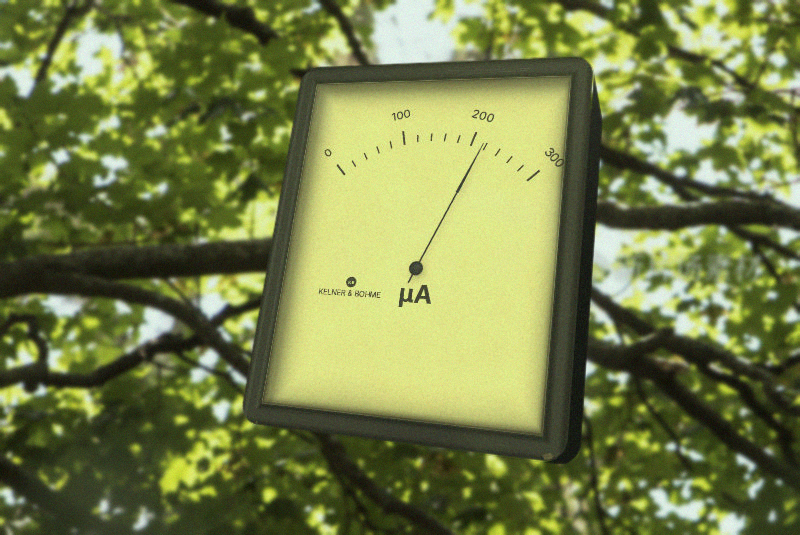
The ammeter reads 220 µA
